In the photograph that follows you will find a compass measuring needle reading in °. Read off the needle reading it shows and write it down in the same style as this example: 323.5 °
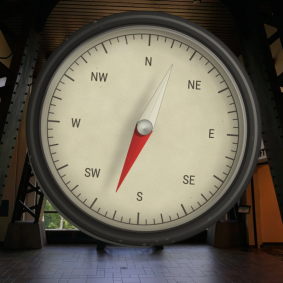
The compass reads 200 °
